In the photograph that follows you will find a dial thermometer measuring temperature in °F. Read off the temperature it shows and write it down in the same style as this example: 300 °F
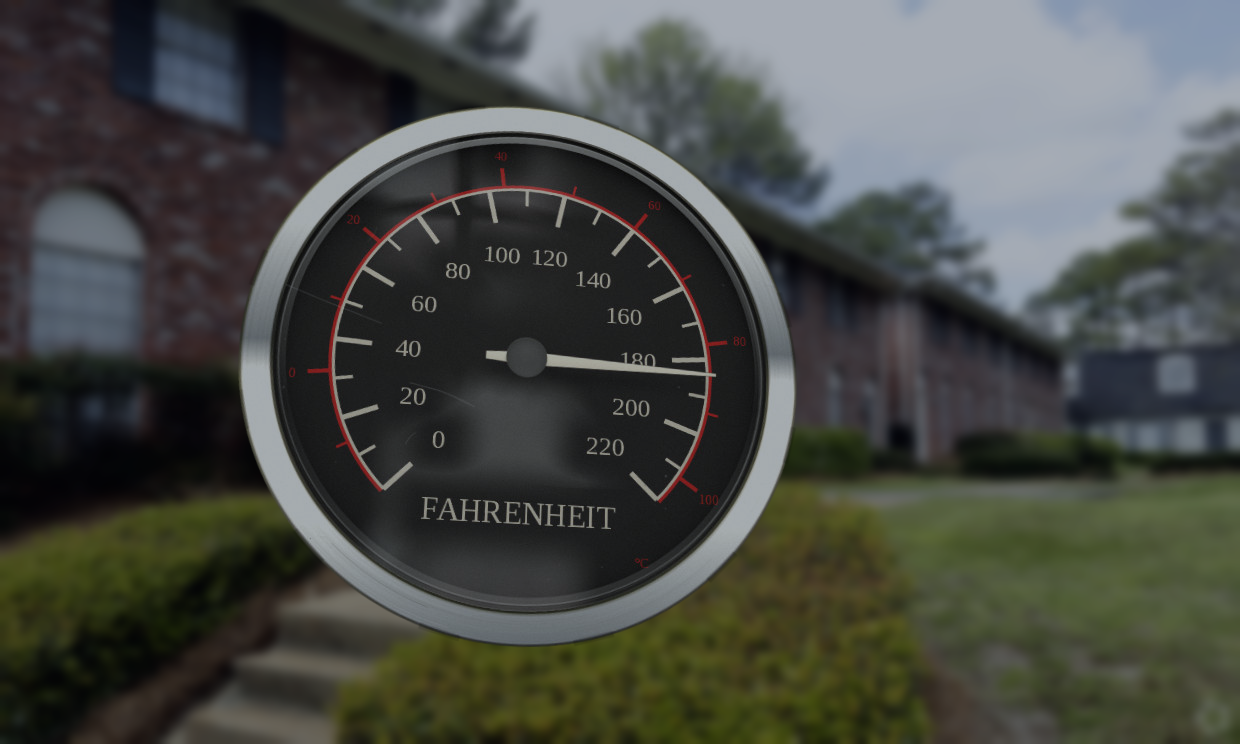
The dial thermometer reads 185 °F
